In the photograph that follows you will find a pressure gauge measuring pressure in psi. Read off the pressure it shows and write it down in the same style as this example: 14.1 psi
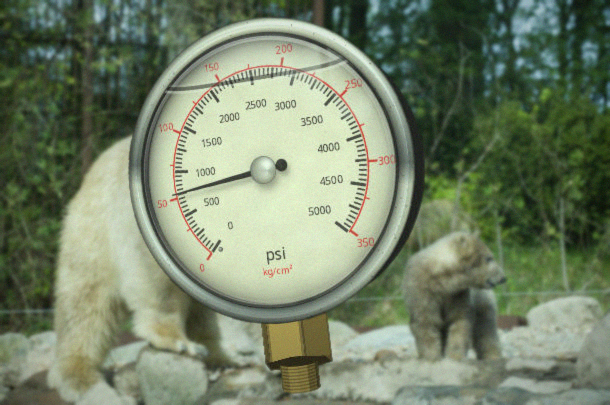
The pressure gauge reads 750 psi
